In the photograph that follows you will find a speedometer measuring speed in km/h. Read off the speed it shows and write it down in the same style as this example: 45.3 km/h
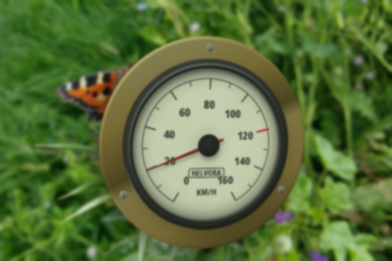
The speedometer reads 20 km/h
